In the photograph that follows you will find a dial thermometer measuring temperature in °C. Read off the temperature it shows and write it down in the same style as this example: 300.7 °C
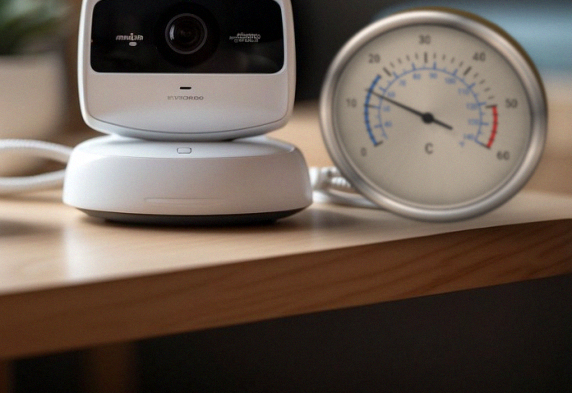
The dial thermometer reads 14 °C
